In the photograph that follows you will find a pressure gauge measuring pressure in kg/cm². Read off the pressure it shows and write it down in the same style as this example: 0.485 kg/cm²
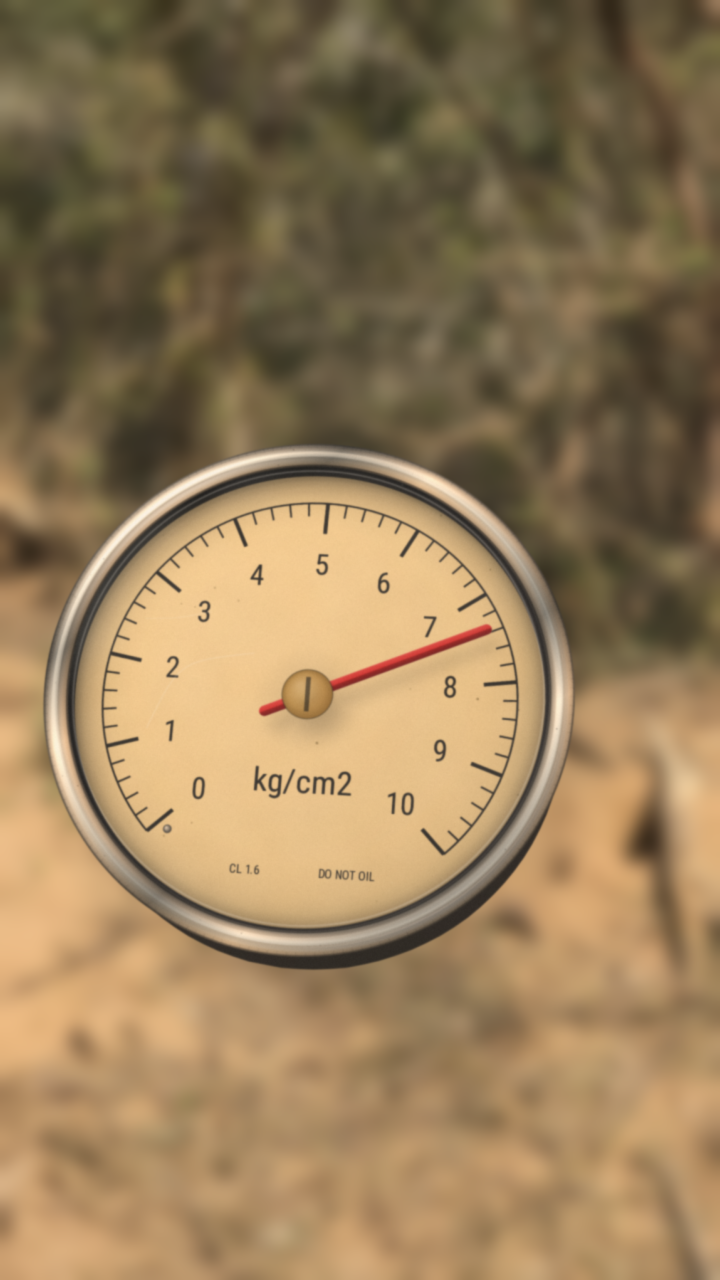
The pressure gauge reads 7.4 kg/cm²
